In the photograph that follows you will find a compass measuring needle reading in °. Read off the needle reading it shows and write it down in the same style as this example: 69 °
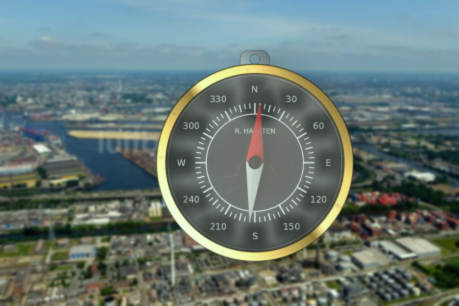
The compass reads 5 °
